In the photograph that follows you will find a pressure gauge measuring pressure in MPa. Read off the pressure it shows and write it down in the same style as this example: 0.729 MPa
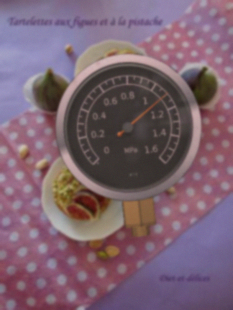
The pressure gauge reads 1.1 MPa
